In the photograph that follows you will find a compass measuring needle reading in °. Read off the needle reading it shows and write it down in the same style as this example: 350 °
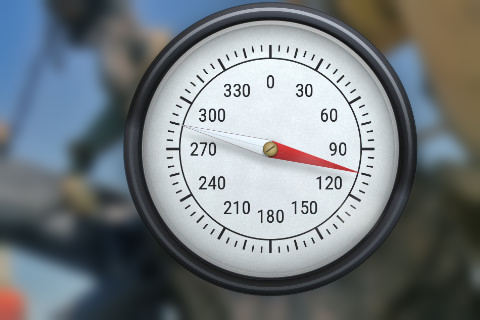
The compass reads 105 °
